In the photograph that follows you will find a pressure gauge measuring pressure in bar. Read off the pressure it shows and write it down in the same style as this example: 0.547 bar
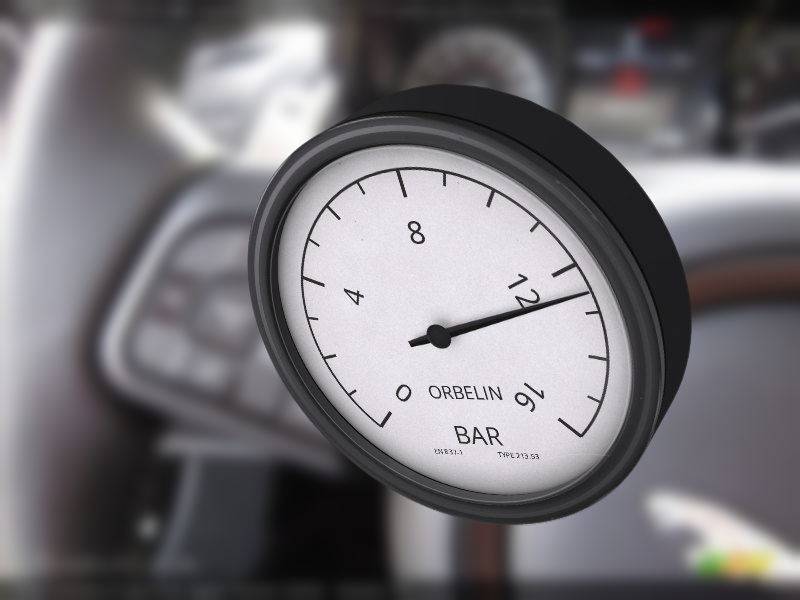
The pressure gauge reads 12.5 bar
